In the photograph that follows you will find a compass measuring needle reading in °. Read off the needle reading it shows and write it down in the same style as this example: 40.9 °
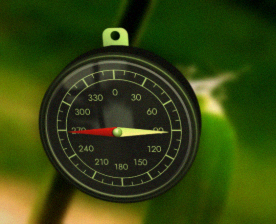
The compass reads 270 °
